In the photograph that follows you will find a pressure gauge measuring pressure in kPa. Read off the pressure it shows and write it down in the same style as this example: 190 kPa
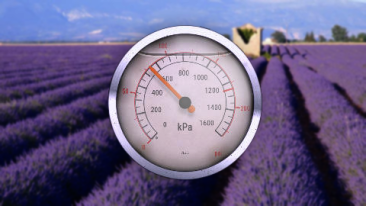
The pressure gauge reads 550 kPa
